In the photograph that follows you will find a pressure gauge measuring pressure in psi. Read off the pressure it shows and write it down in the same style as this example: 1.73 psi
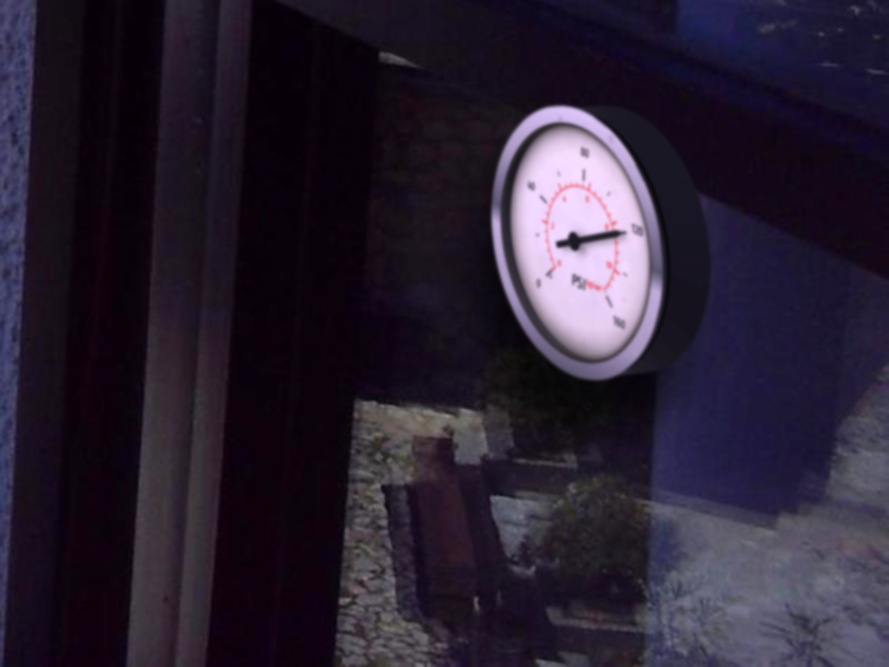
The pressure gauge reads 120 psi
